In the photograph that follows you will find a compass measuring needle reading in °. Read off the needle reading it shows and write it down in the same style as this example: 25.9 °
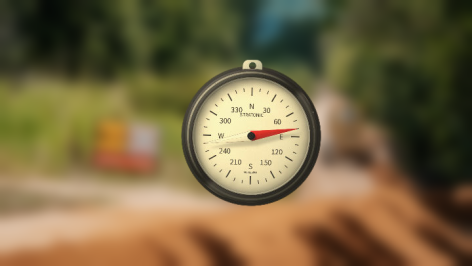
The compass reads 80 °
